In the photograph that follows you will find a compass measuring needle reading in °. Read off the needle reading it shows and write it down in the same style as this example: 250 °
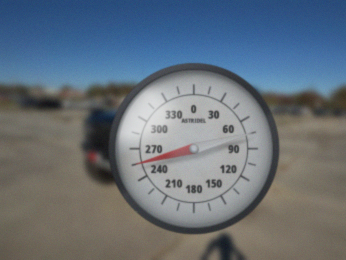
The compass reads 255 °
